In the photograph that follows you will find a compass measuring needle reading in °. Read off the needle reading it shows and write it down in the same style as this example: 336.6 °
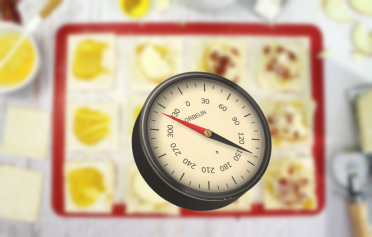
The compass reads 320 °
